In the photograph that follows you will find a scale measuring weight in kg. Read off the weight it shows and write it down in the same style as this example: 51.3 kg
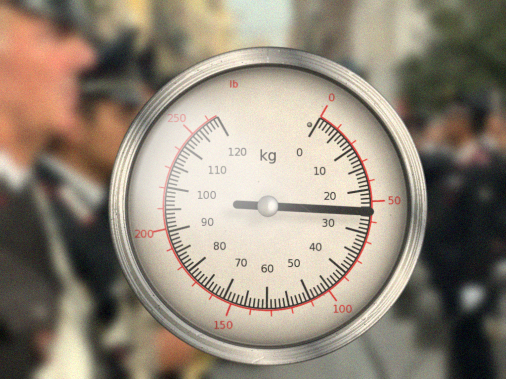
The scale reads 25 kg
